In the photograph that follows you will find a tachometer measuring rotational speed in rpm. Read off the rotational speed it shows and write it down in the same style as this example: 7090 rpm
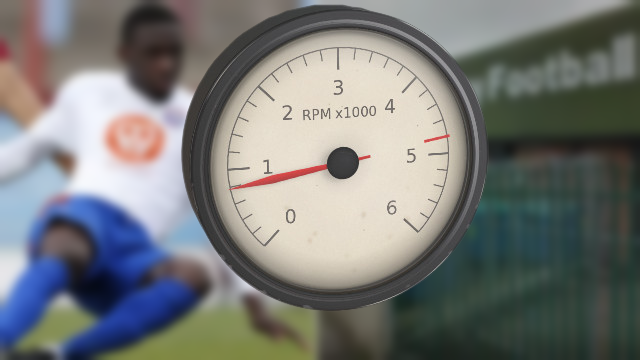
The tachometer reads 800 rpm
